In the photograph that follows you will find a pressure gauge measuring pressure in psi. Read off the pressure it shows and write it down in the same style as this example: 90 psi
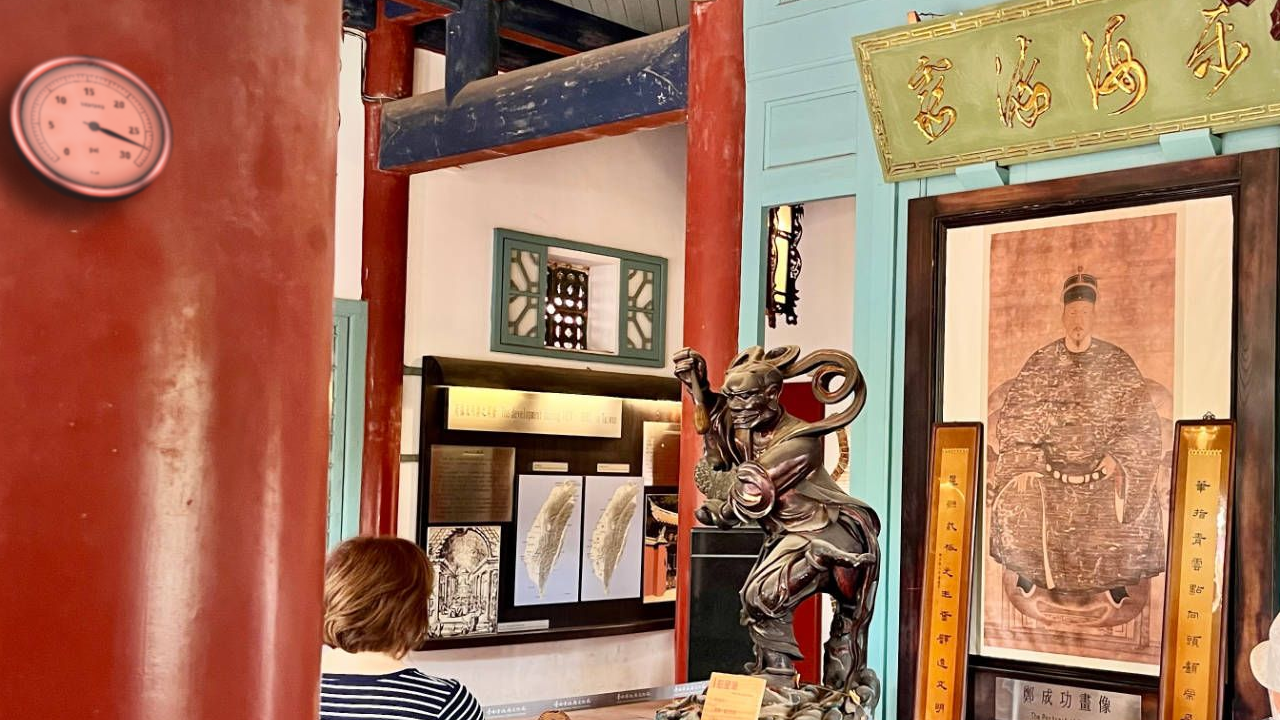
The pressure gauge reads 27.5 psi
